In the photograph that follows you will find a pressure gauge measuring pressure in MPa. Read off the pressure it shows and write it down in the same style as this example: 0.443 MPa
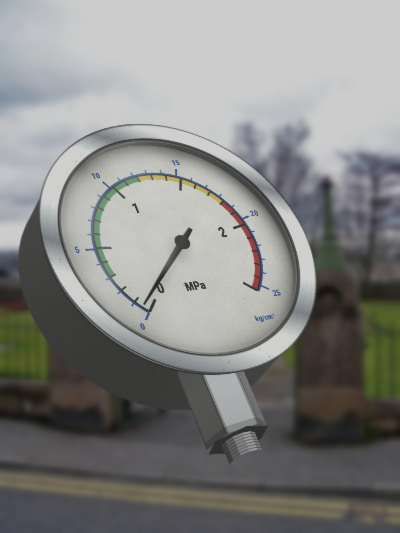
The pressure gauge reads 0.05 MPa
